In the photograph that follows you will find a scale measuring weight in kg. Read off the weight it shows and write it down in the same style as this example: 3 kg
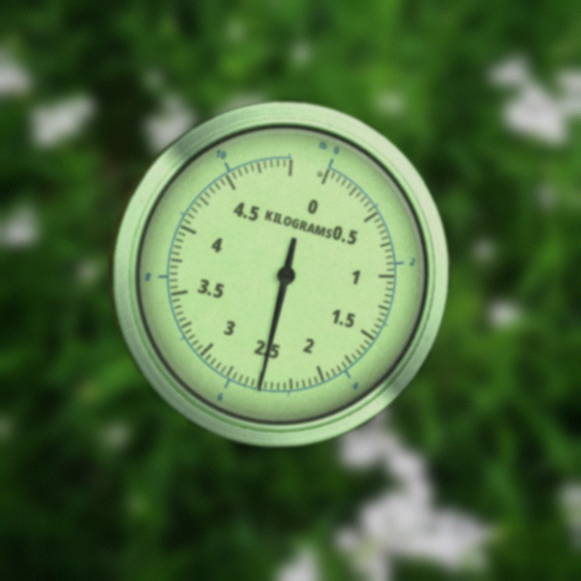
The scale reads 2.5 kg
